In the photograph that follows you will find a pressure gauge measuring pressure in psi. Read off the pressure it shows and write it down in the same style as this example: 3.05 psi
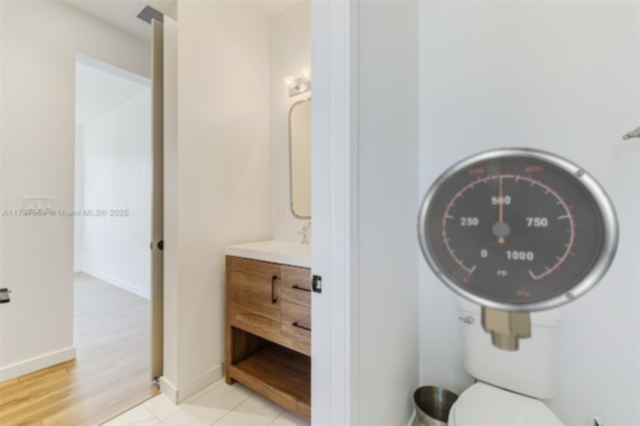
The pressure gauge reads 500 psi
